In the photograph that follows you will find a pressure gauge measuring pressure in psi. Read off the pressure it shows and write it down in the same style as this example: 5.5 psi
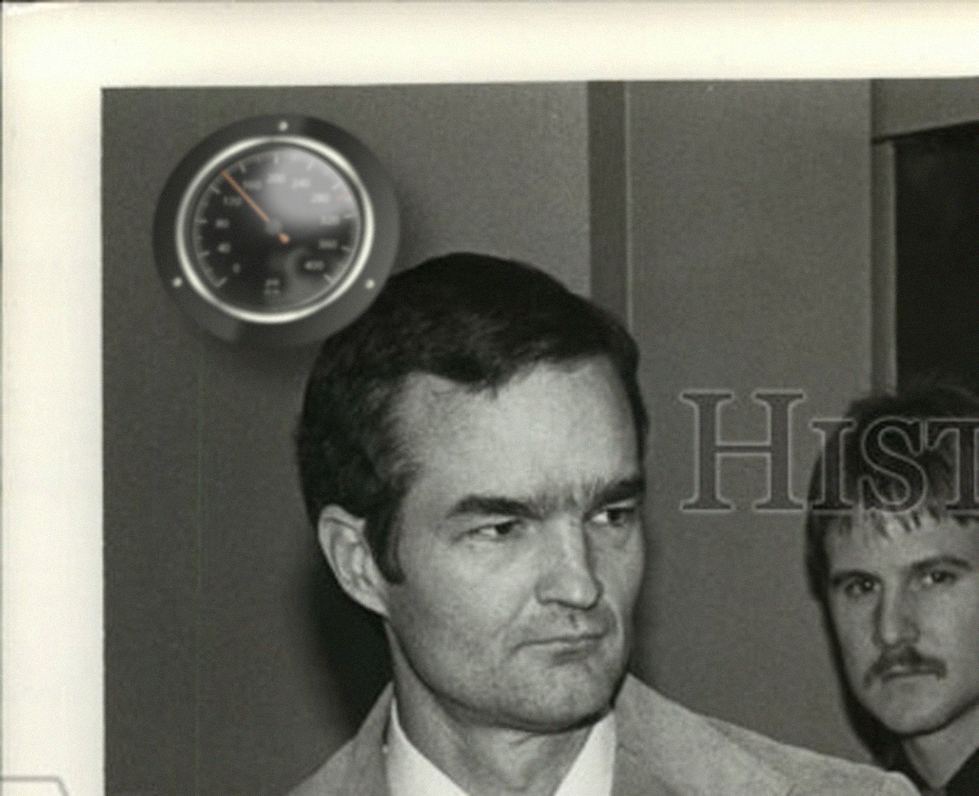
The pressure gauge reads 140 psi
